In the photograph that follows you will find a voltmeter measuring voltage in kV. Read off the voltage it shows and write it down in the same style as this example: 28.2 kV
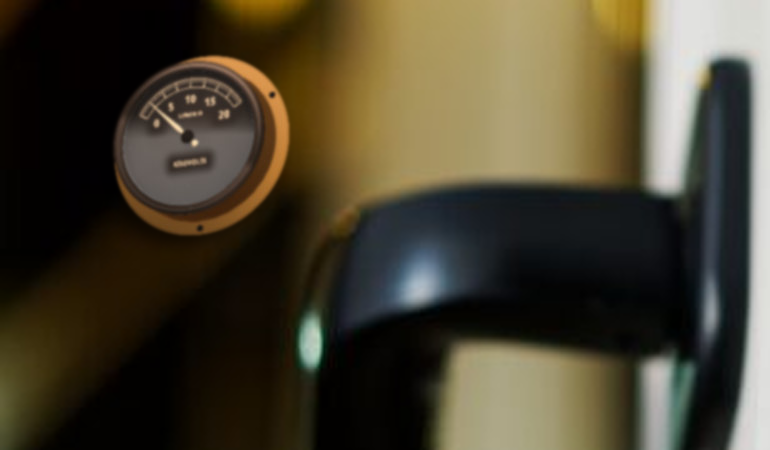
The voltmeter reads 2.5 kV
